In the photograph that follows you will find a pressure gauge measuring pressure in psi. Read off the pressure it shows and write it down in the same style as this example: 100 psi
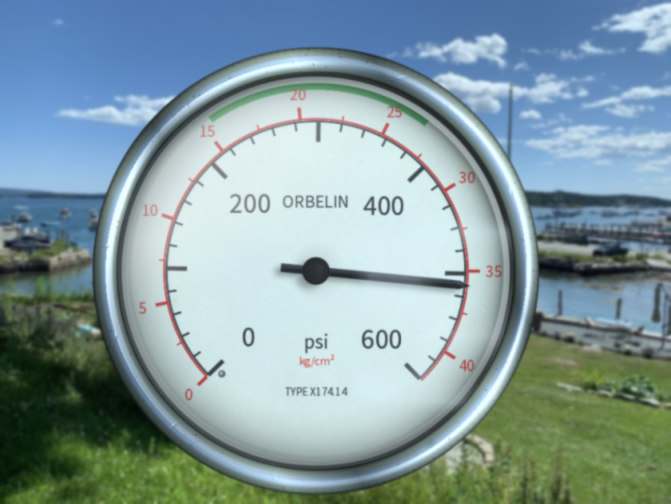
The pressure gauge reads 510 psi
